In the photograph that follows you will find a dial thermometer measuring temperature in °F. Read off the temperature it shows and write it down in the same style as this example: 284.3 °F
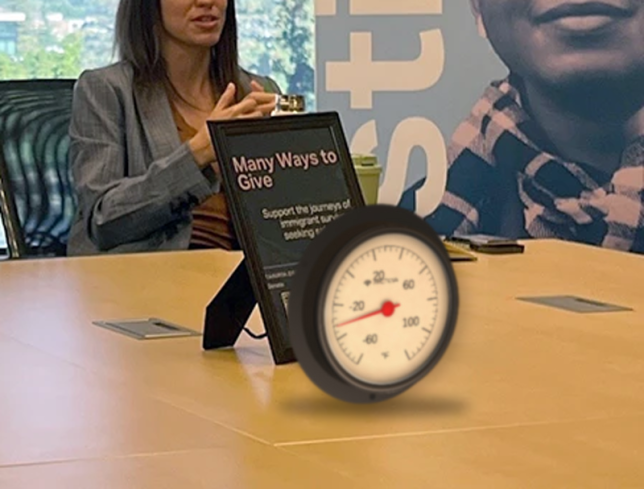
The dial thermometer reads -32 °F
